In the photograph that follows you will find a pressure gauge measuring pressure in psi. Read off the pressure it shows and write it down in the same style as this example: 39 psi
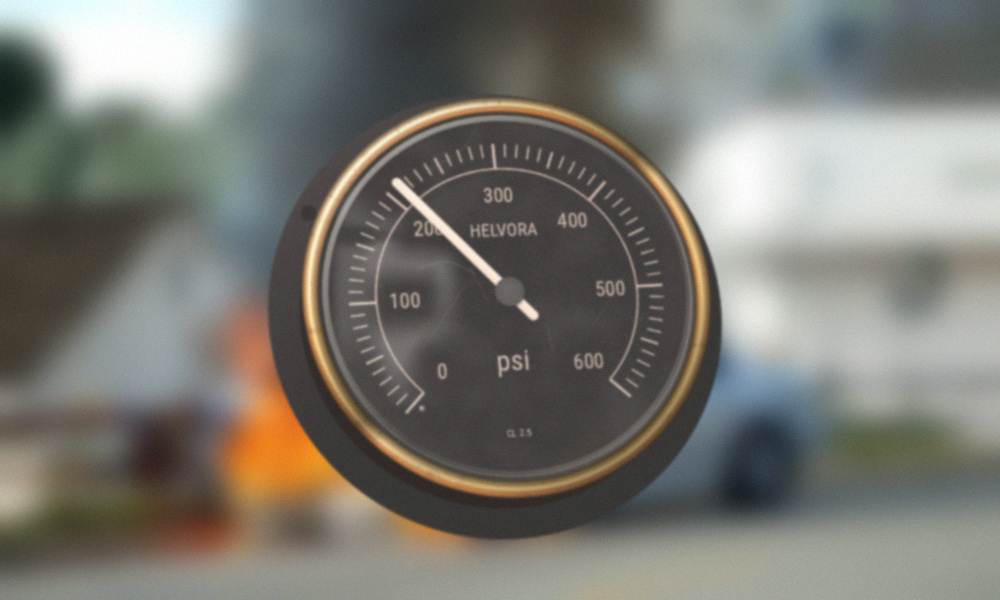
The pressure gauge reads 210 psi
